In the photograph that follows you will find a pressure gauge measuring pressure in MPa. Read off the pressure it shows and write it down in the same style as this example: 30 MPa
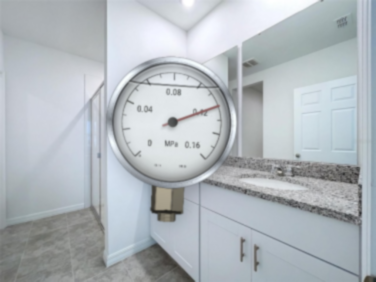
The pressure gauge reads 0.12 MPa
